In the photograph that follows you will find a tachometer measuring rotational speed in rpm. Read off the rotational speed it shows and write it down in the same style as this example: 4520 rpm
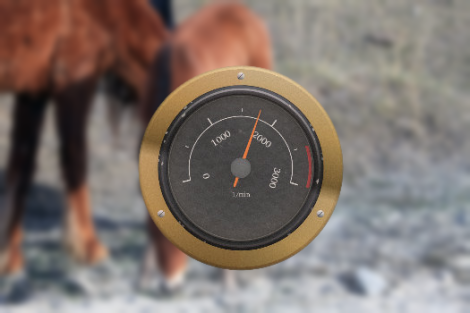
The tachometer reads 1750 rpm
